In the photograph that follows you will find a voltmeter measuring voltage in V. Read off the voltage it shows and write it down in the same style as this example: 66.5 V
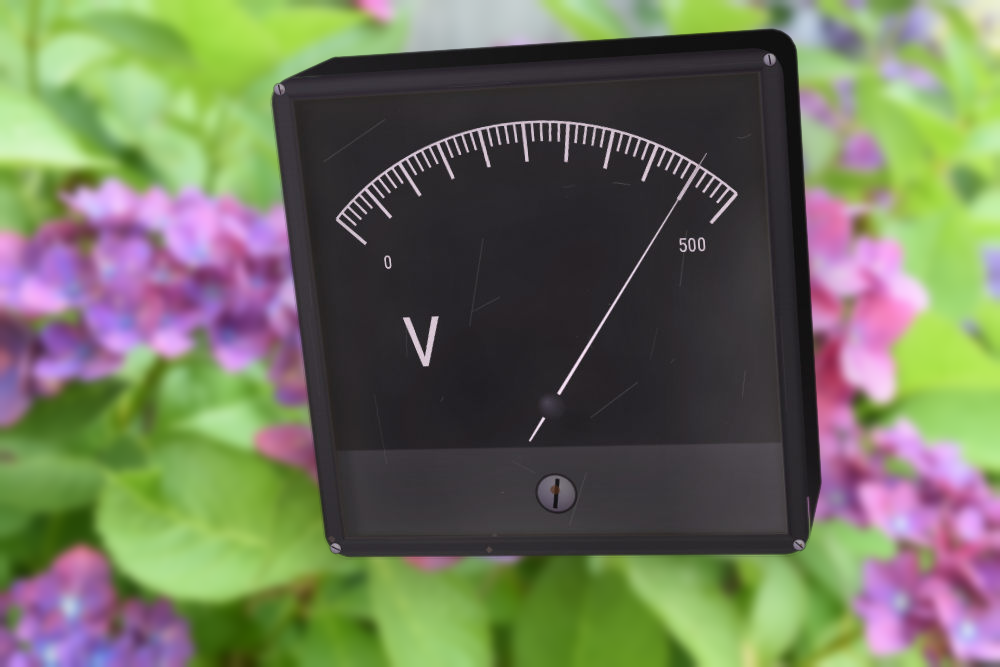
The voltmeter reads 450 V
